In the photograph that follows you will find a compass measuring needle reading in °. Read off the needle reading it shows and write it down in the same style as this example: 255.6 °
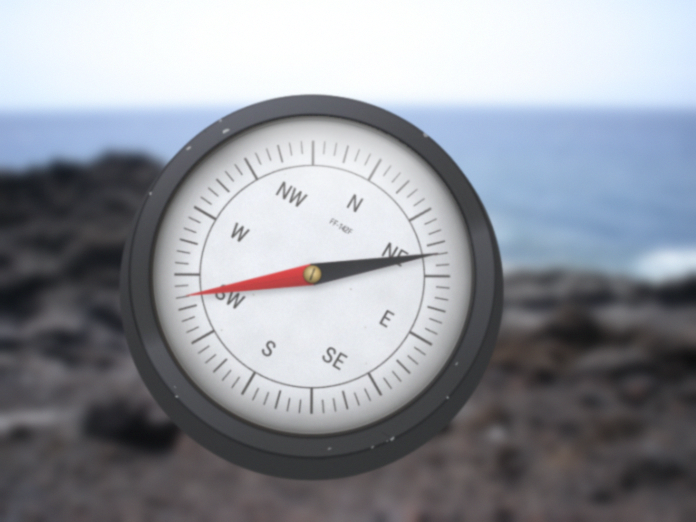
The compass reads 230 °
